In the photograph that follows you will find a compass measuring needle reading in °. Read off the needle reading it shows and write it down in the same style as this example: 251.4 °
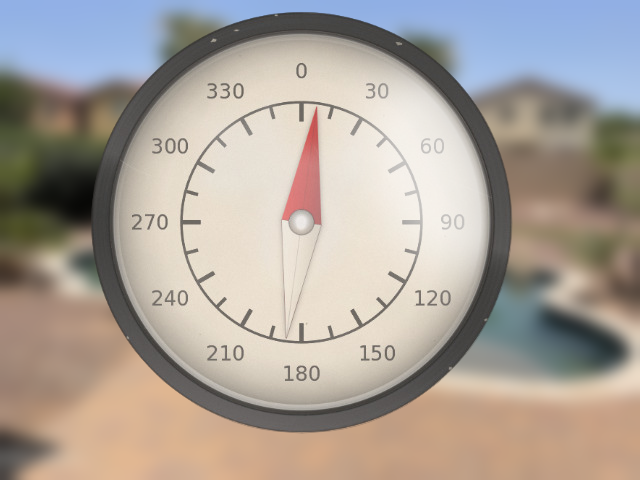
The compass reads 7.5 °
